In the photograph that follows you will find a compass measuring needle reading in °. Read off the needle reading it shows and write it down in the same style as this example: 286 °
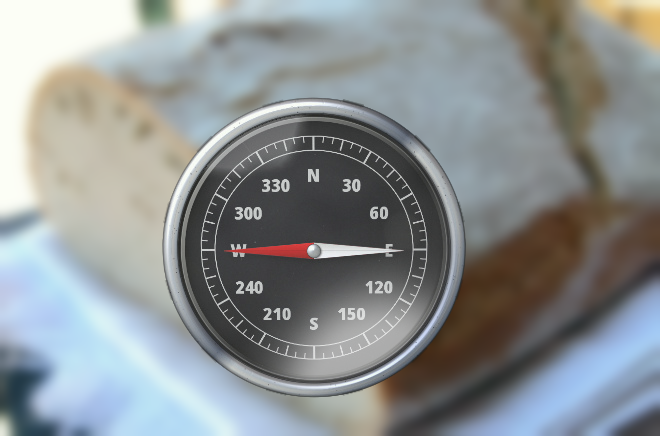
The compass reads 270 °
